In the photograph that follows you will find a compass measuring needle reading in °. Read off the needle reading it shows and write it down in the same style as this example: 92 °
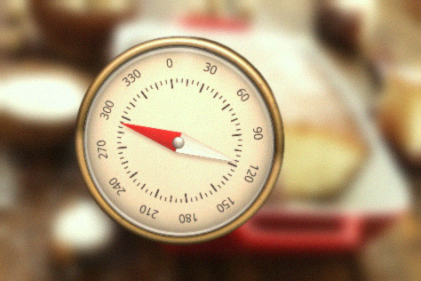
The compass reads 295 °
